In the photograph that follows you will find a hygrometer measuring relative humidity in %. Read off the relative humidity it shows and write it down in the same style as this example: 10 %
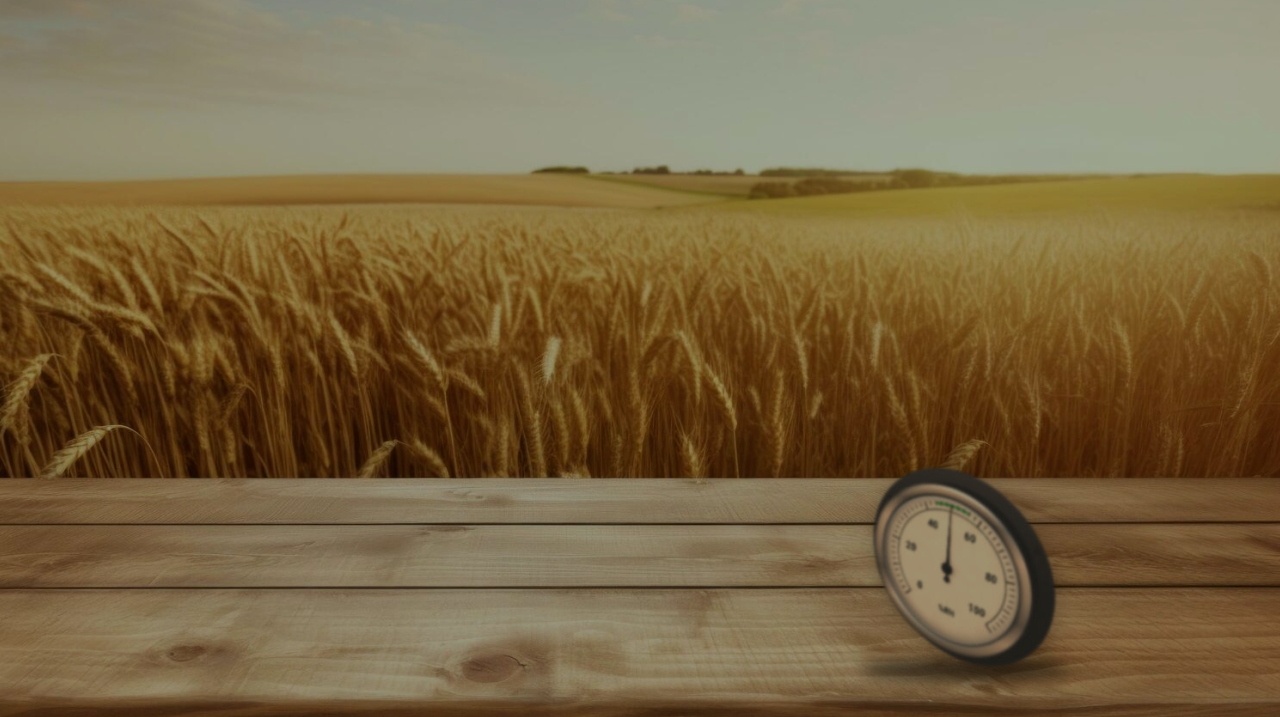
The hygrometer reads 50 %
